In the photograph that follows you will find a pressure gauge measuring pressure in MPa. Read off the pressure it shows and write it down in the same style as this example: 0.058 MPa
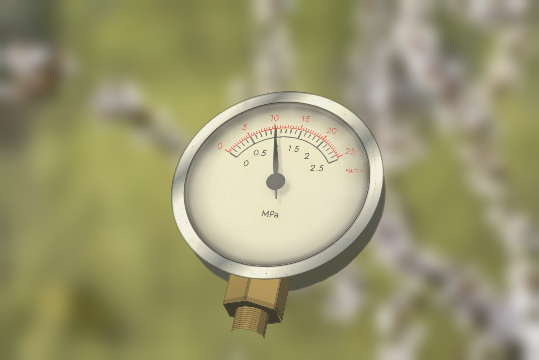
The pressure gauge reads 1 MPa
